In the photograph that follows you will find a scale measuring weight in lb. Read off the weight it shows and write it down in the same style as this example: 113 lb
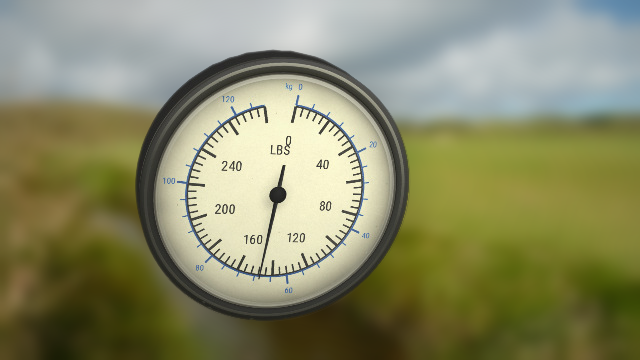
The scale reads 148 lb
